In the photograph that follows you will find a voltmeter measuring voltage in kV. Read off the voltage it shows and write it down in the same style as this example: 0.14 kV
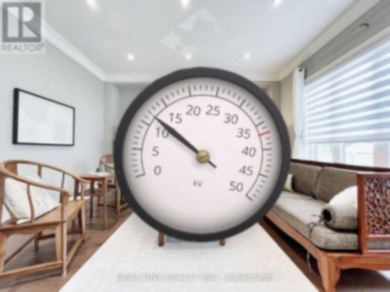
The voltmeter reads 12 kV
